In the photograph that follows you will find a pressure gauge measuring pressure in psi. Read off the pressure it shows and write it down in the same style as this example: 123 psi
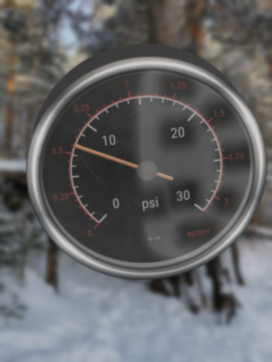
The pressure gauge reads 8 psi
